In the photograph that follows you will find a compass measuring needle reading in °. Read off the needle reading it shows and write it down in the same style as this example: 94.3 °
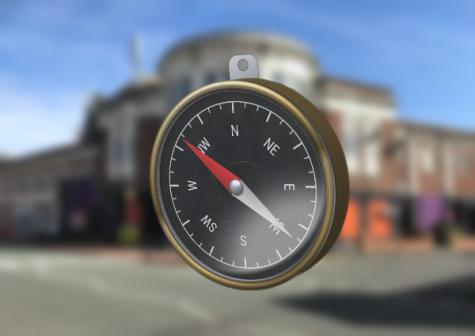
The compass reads 310 °
